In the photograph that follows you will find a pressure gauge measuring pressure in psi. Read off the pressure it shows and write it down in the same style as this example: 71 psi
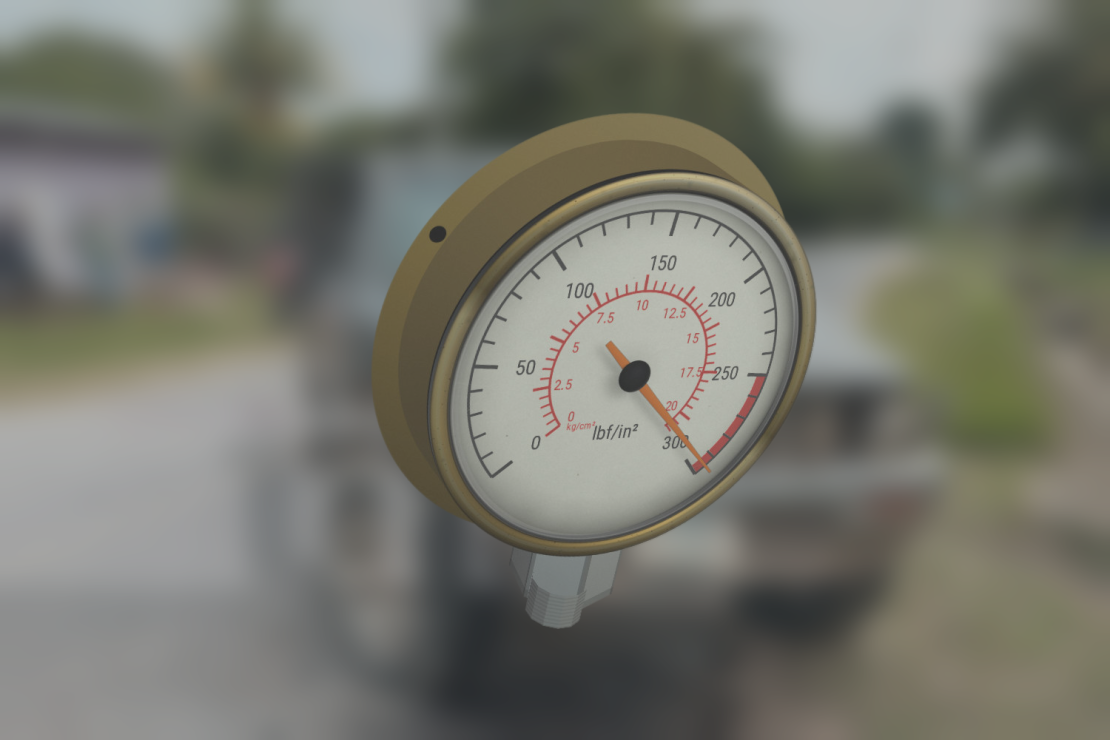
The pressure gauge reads 295 psi
